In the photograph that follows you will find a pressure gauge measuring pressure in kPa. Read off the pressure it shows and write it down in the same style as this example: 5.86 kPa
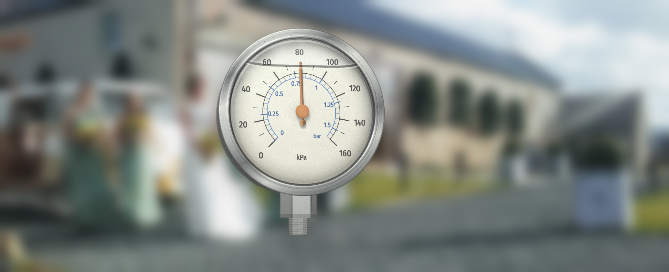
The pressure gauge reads 80 kPa
